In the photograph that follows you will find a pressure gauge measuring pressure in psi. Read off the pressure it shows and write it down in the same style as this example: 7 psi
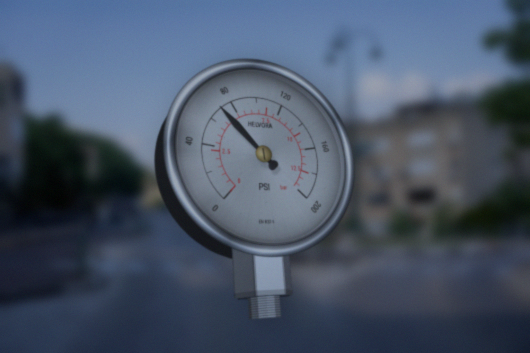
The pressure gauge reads 70 psi
